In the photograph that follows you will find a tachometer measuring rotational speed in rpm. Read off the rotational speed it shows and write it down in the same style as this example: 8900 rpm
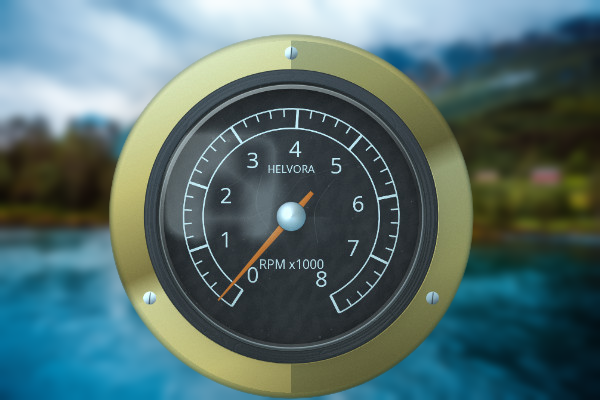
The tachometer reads 200 rpm
